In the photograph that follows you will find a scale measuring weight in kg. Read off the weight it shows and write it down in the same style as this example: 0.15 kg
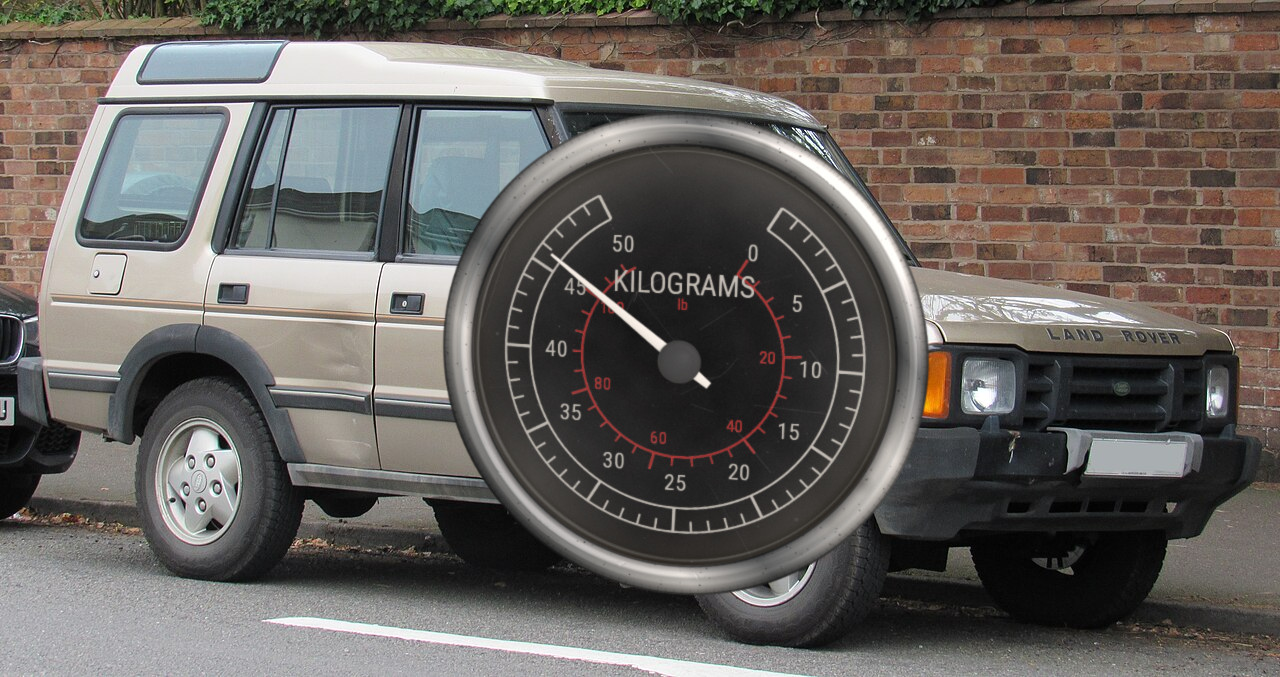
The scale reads 46 kg
